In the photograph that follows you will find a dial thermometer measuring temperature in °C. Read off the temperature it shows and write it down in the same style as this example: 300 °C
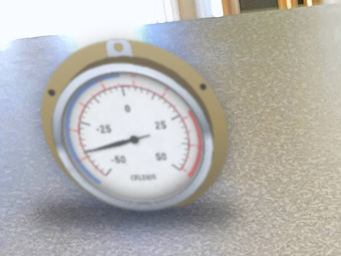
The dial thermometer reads -37.5 °C
